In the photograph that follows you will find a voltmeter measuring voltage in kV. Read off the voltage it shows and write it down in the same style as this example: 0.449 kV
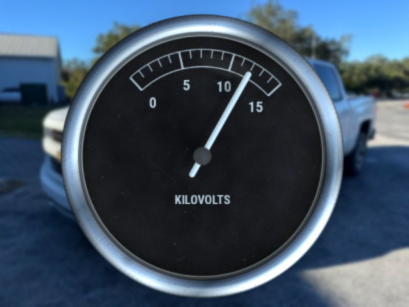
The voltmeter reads 12 kV
